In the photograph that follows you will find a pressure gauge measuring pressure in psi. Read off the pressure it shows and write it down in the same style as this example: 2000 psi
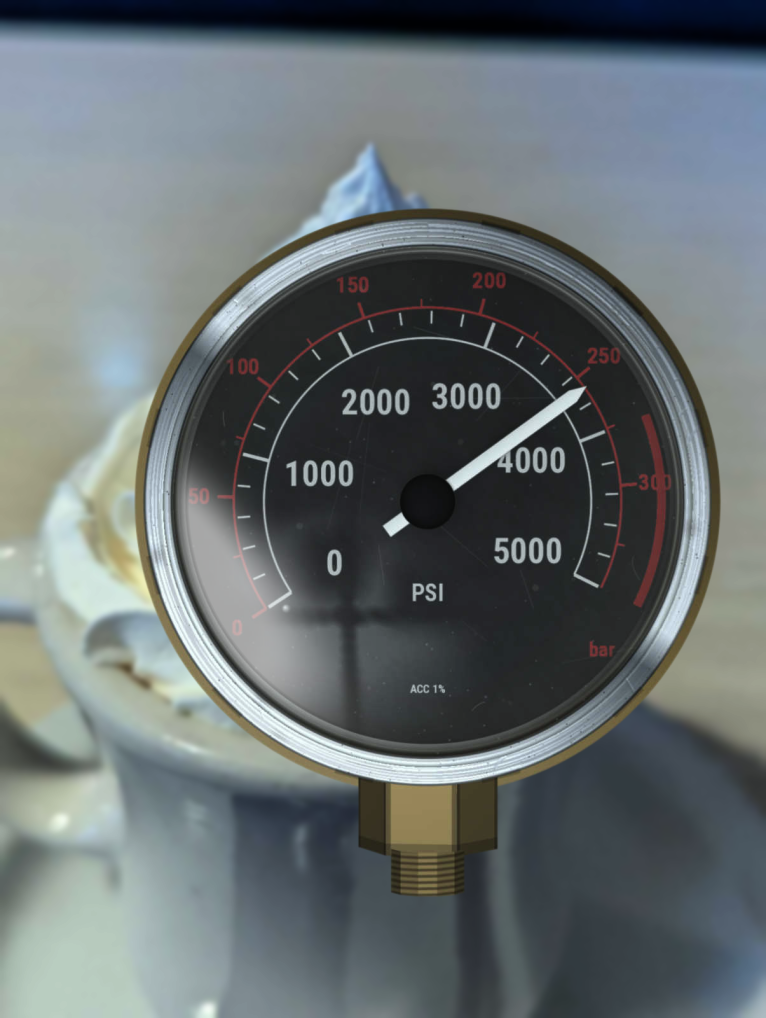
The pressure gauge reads 3700 psi
